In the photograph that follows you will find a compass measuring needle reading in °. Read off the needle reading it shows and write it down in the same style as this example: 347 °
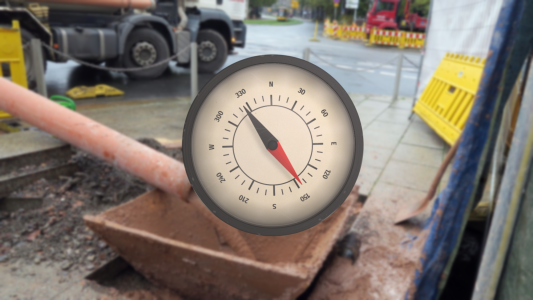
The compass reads 145 °
